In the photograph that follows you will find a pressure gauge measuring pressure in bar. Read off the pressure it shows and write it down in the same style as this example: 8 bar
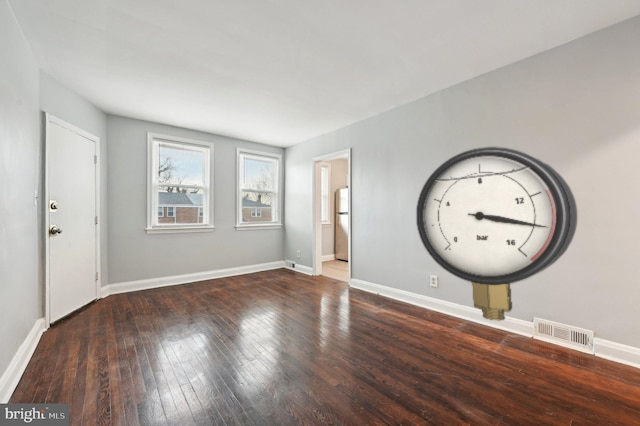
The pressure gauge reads 14 bar
